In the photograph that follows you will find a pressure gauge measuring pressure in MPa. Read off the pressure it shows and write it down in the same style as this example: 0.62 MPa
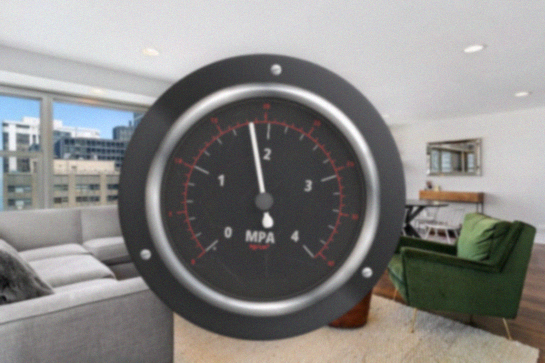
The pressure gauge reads 1.8 MPa
